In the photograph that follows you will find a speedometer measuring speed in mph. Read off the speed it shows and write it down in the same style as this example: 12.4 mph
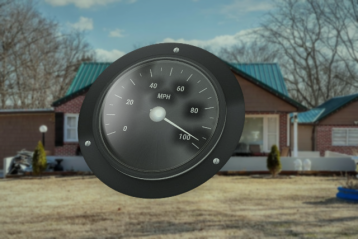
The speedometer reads 97.5 mph
